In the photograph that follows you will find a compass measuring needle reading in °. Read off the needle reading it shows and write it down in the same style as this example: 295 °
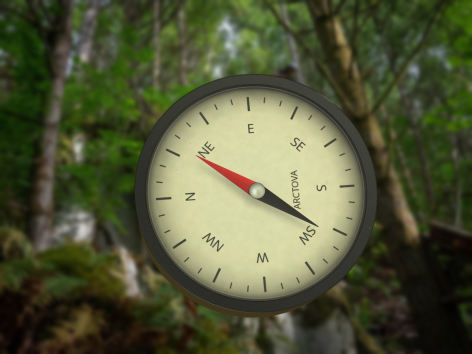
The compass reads 35 °
